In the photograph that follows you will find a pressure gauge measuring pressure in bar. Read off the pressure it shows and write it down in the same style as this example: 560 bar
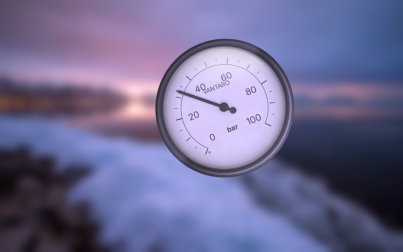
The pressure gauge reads 32.5 bar
